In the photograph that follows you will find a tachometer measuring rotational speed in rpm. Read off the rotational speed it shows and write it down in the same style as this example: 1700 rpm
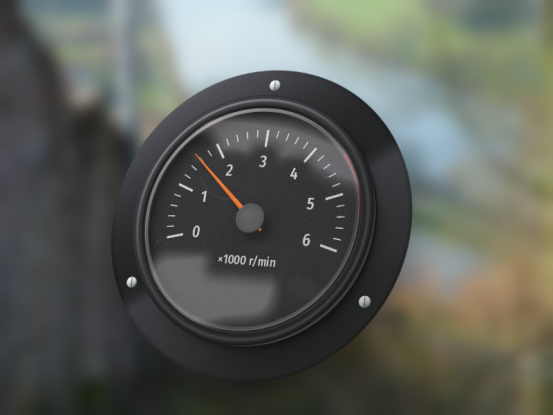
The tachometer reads 1600 rpm
